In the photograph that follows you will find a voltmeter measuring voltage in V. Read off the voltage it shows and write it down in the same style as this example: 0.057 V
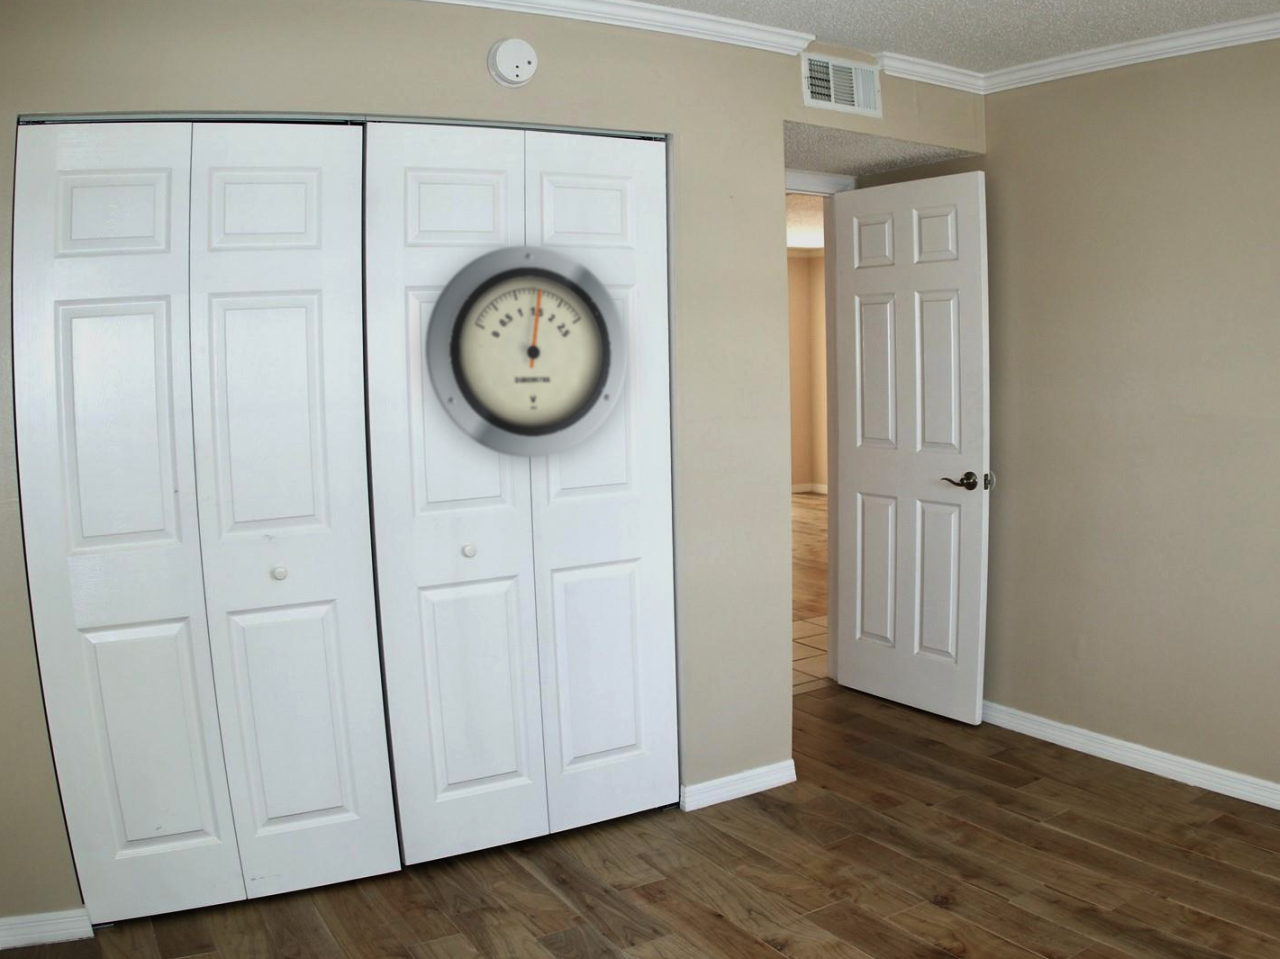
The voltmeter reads 1.5 V
